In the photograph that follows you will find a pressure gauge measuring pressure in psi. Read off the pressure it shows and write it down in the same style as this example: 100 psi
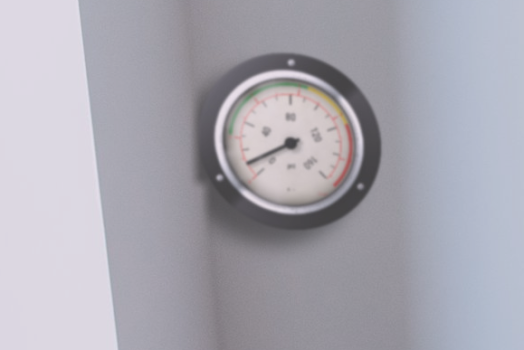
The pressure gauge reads 10 psi
